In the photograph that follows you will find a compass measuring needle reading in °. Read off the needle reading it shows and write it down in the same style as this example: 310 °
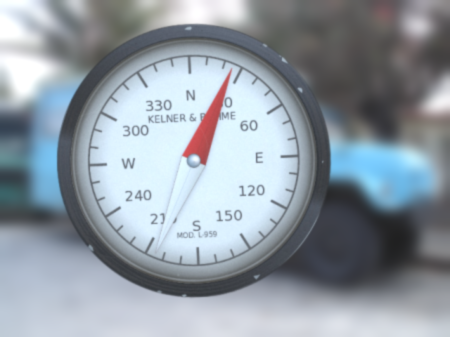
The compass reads 25 °
